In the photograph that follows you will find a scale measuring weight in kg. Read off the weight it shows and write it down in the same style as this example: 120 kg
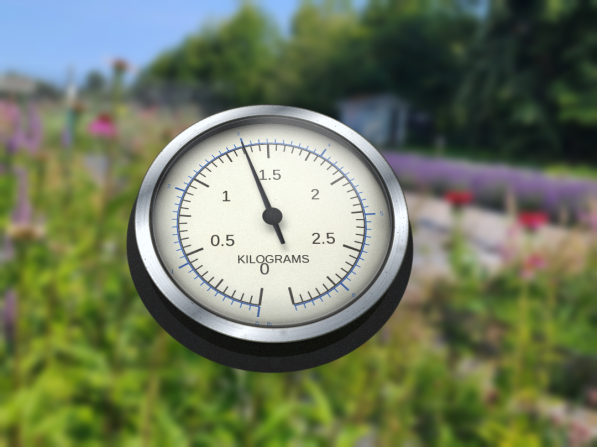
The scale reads 1.35 kg
